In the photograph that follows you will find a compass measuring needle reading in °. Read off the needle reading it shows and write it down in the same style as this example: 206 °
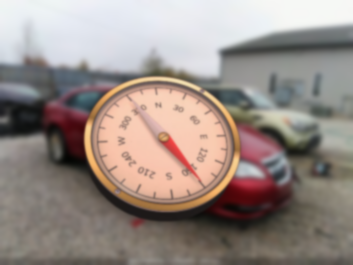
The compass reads 150 °
